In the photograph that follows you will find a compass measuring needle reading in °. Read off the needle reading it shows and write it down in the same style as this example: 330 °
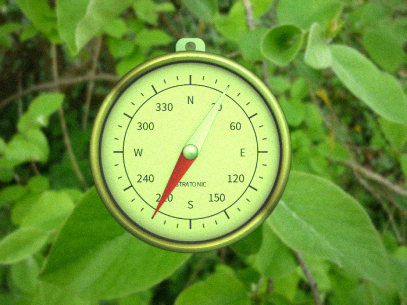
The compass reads 210 °
